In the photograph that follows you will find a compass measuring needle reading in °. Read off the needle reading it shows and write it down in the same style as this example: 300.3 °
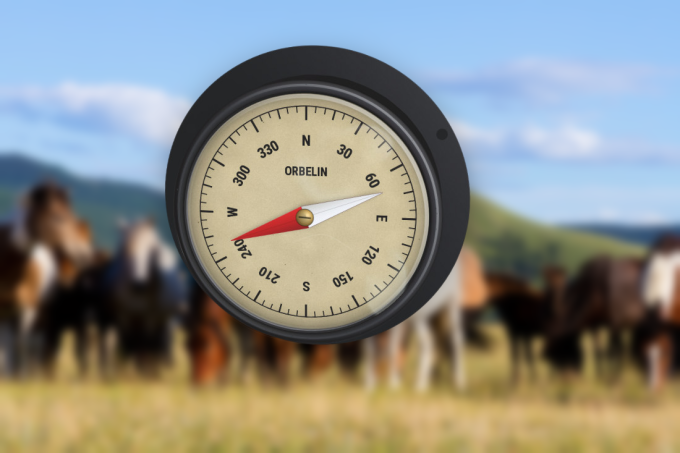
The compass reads 250 °
